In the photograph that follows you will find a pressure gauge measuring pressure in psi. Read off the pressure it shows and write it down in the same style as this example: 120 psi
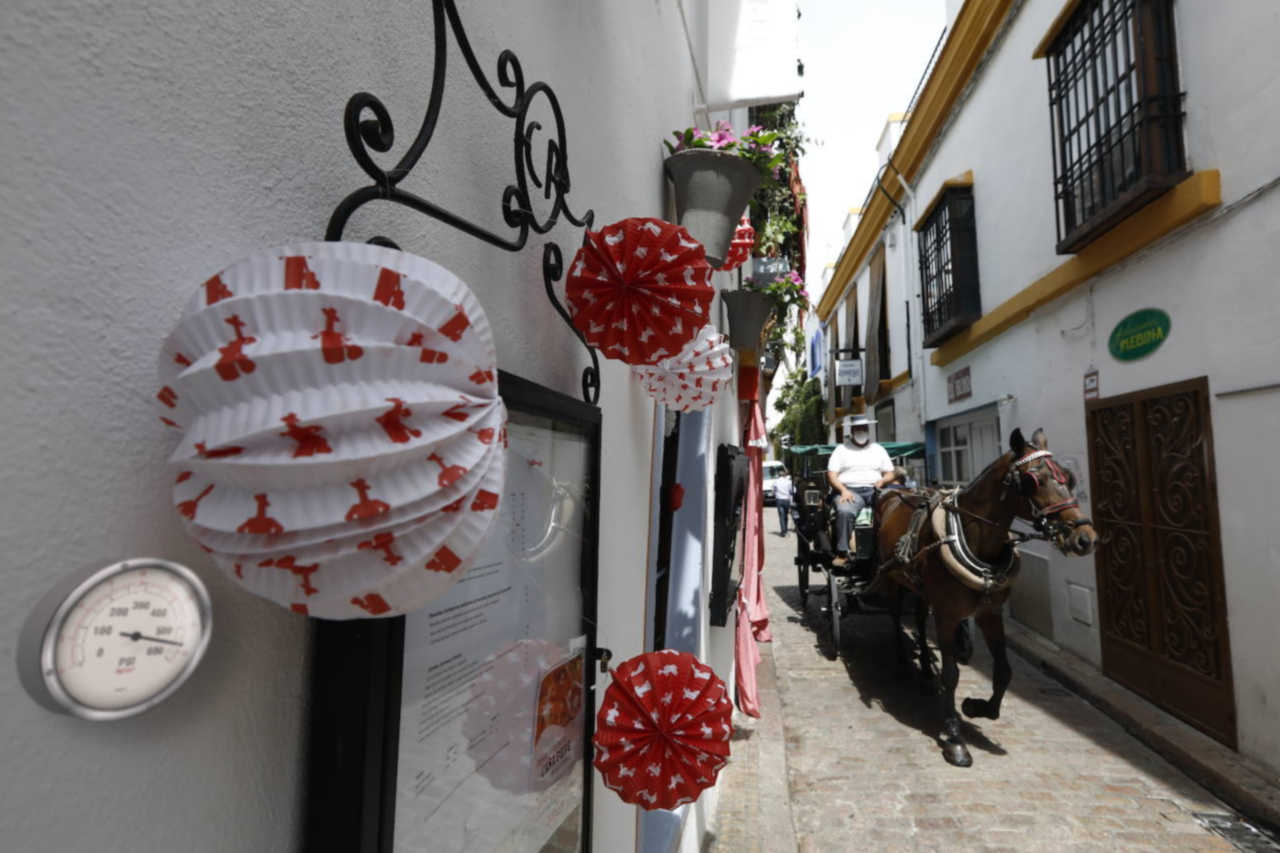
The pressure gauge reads 550 psi
